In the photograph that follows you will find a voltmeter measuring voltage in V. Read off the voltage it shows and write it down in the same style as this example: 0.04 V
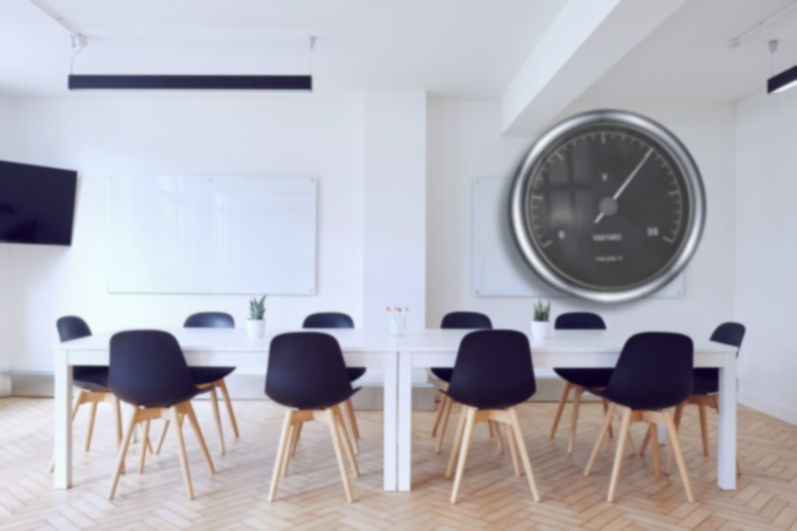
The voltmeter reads 20 V
